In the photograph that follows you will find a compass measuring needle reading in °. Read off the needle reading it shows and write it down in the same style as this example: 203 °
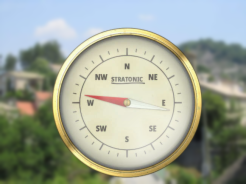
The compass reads 280 °
